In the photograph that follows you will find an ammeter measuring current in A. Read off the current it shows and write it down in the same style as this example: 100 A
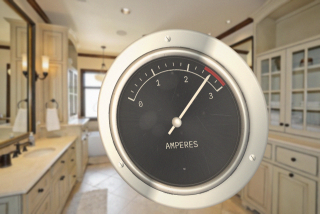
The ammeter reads 2.6 A
